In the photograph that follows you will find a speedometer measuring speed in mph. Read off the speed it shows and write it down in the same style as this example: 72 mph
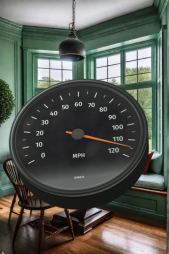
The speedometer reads 115 mph
